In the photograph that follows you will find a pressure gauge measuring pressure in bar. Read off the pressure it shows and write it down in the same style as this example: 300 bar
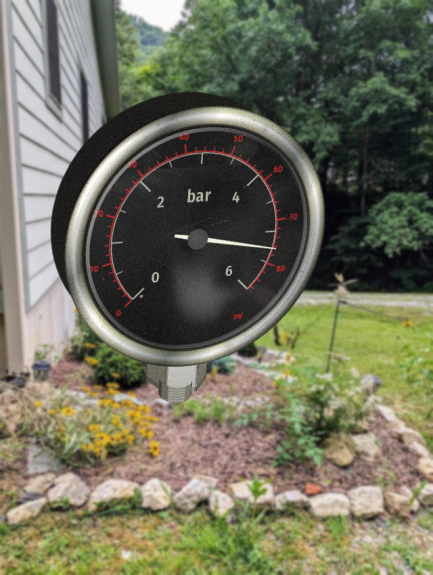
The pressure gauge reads 5.25 bar
